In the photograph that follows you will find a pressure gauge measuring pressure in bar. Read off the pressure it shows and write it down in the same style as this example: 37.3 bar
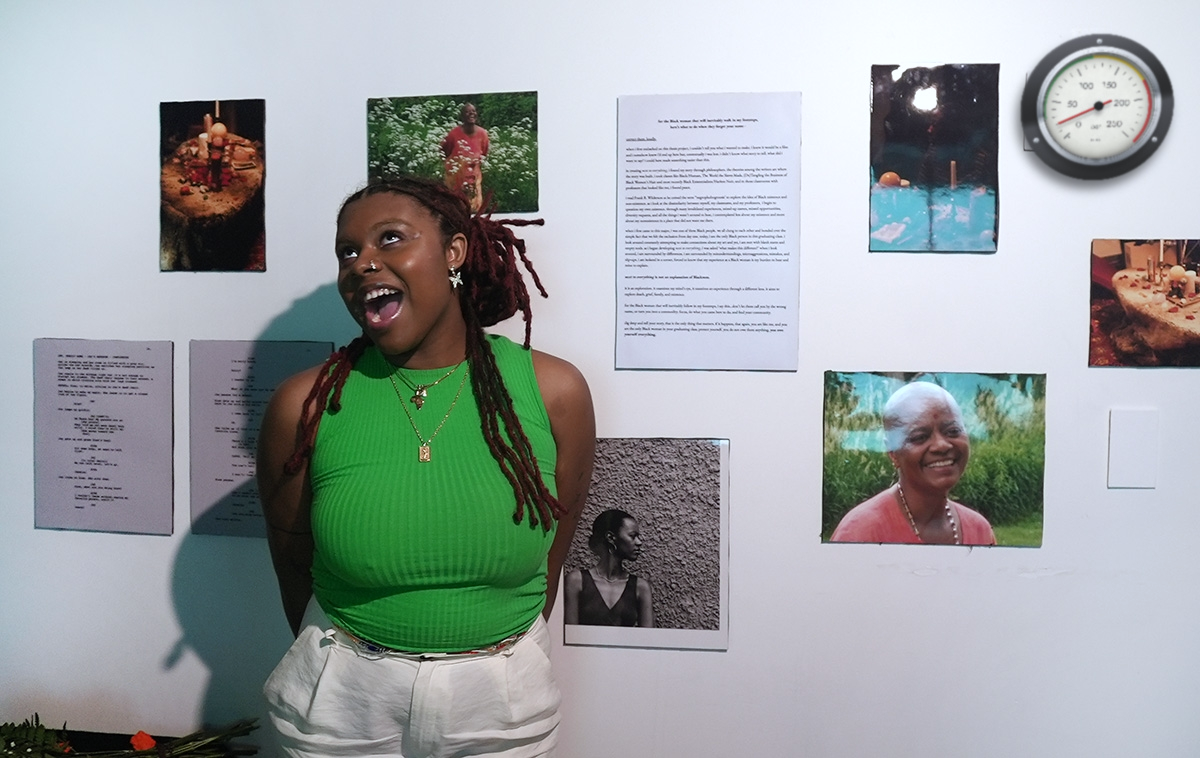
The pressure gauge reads 20 bar
